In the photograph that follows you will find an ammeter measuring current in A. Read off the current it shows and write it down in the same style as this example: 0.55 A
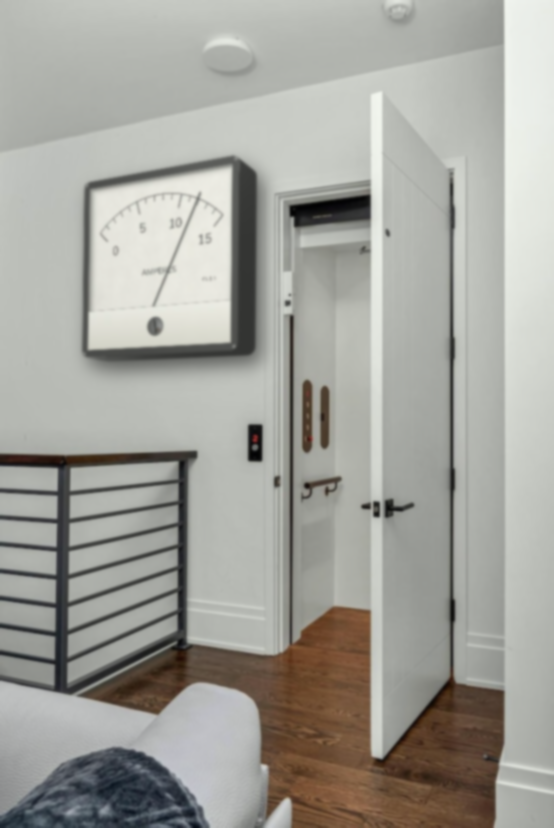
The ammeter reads 12 A
